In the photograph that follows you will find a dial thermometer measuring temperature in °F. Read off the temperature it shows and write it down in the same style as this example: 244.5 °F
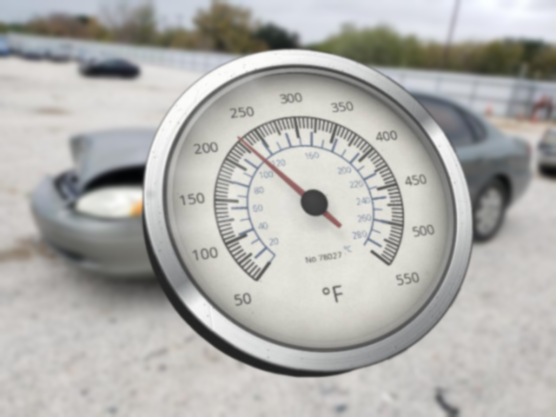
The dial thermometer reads 225 °F
